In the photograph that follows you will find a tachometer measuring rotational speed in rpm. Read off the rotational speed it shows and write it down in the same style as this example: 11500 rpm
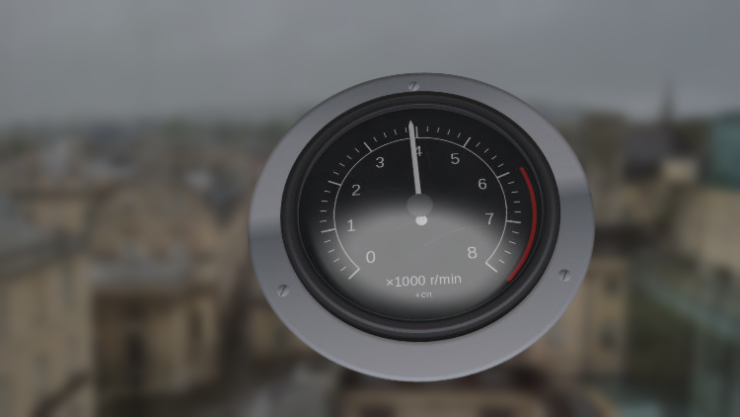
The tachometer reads 3900 rpm
